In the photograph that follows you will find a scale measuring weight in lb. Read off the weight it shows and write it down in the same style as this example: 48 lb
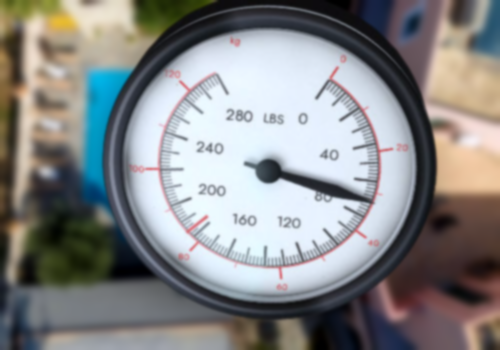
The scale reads 70 lb
